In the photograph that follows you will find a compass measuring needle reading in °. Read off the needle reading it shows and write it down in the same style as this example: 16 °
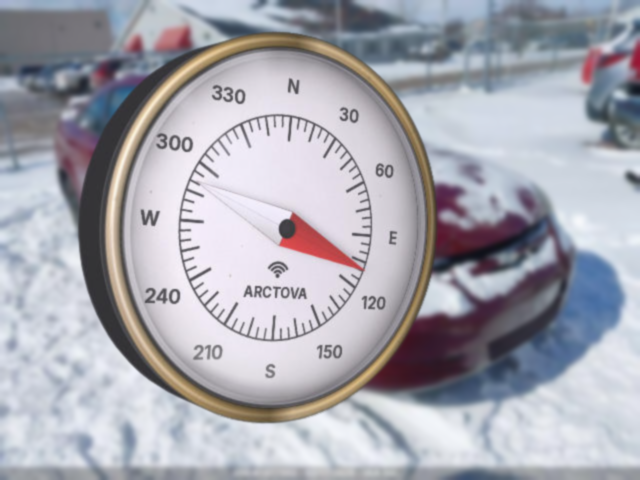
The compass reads 110 °
